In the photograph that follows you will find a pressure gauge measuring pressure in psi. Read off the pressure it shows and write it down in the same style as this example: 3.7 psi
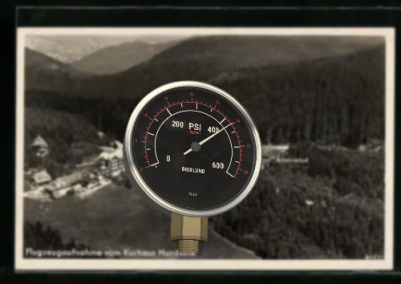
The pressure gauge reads 425 psi
